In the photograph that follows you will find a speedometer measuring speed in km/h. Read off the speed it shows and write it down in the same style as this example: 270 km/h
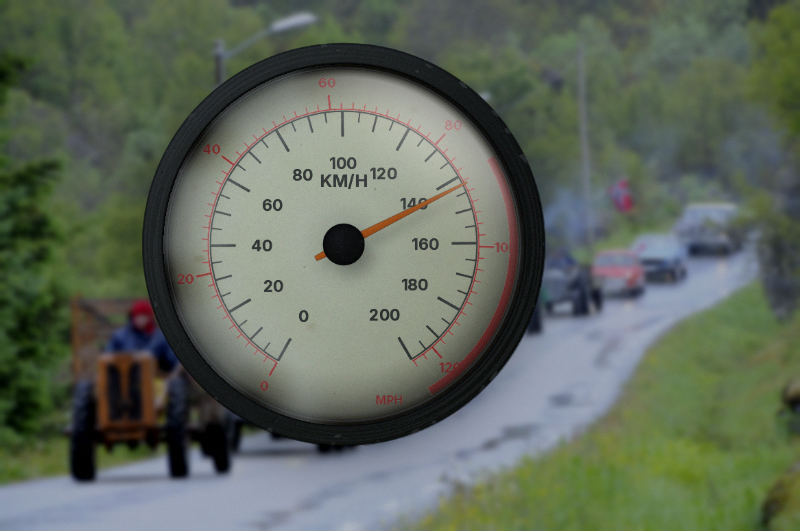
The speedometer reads 142.5 km/h
